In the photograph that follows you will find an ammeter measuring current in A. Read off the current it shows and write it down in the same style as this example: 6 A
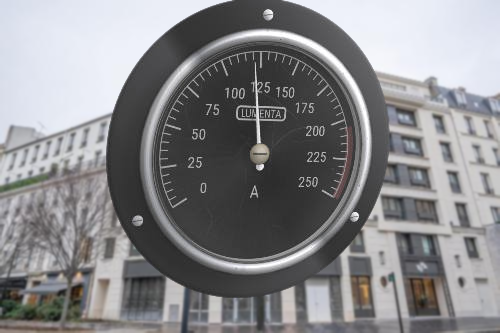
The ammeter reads 120 A
